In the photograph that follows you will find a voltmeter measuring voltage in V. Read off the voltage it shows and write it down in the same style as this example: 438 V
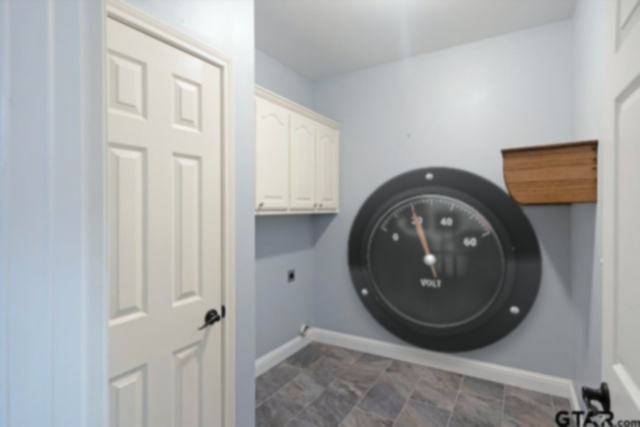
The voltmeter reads 20 V
